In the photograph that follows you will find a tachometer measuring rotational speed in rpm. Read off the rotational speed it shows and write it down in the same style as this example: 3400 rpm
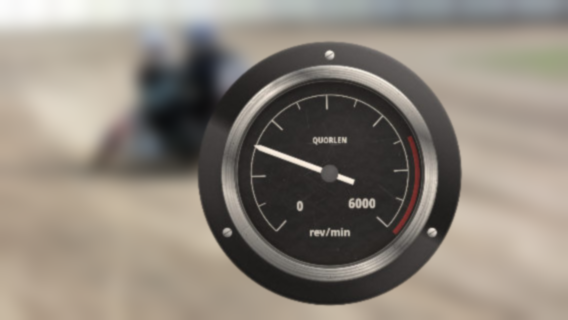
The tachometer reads 1500 rpm
